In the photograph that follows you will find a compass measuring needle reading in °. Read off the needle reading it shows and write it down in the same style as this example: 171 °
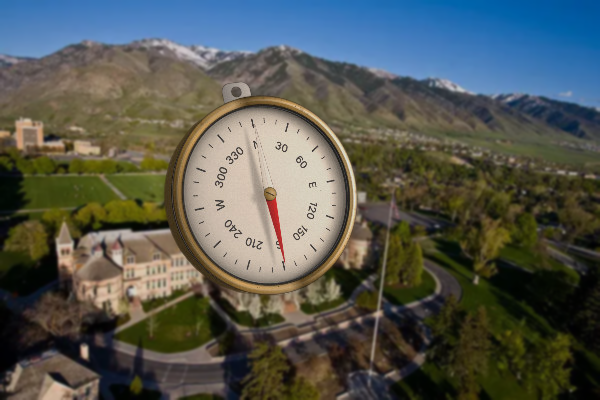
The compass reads 180 °
